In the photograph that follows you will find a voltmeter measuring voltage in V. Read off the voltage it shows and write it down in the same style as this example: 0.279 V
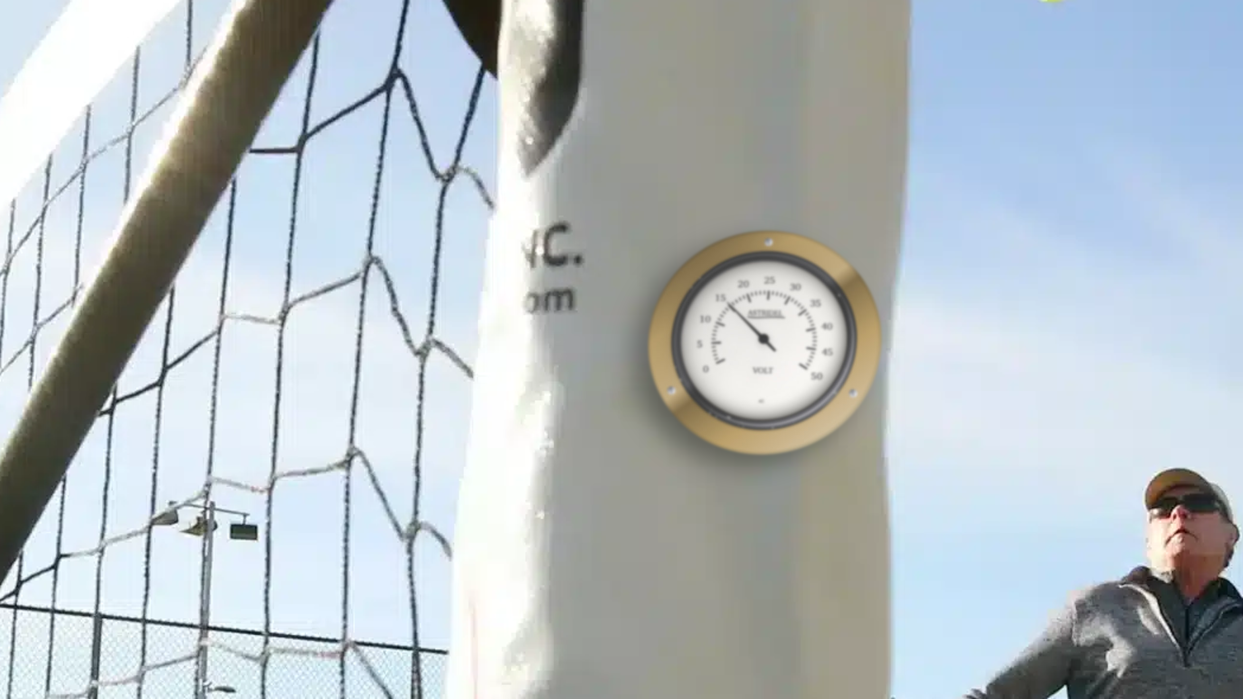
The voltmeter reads 15 V
